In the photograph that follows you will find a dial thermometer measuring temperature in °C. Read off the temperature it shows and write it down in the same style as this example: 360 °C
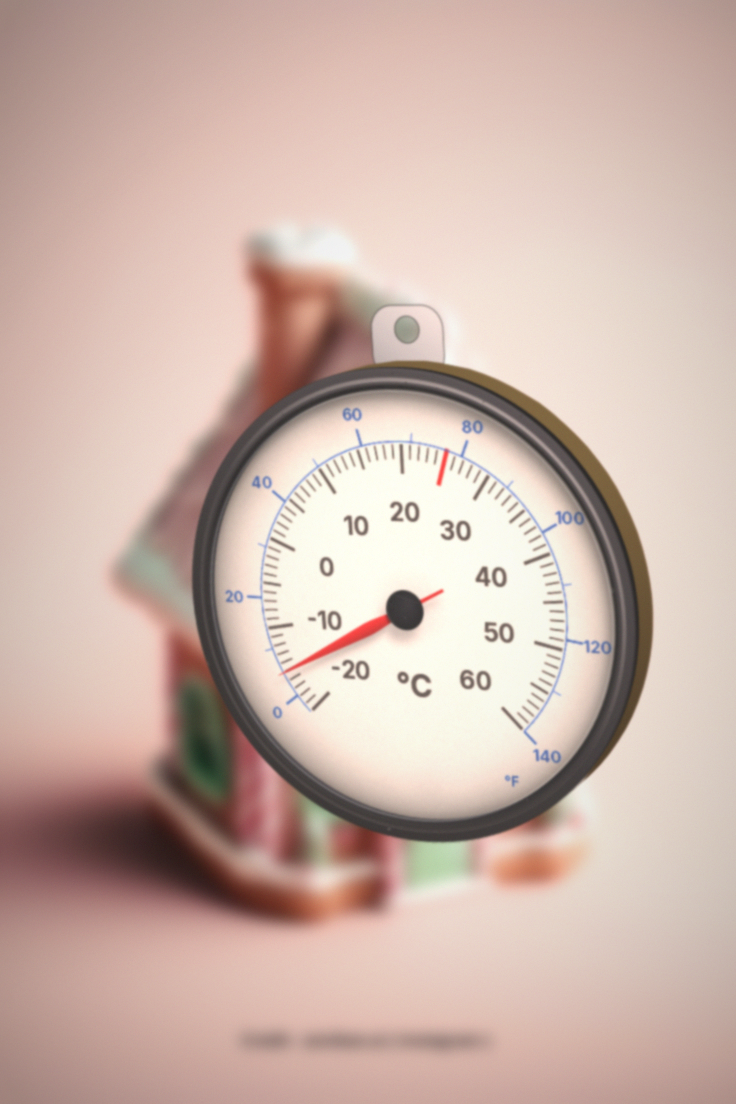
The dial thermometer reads -15 °C
